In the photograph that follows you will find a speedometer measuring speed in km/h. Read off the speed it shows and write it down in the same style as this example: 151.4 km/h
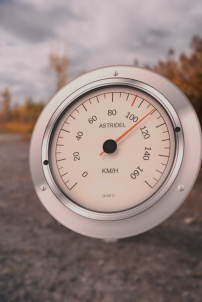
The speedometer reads 110 km/h
